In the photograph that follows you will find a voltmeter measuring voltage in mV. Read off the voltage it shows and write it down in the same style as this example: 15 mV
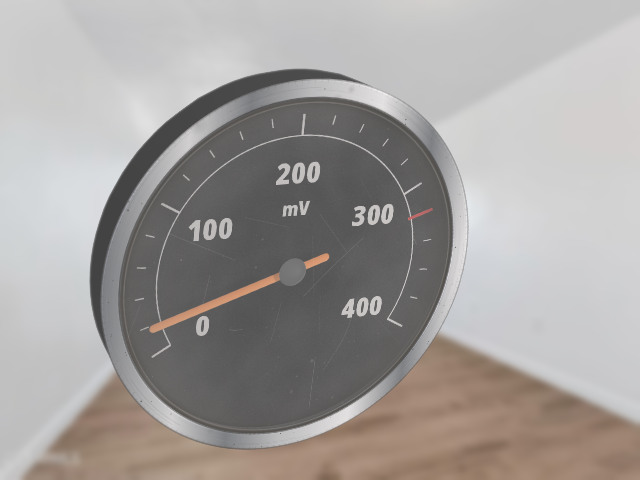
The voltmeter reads 20 mV
